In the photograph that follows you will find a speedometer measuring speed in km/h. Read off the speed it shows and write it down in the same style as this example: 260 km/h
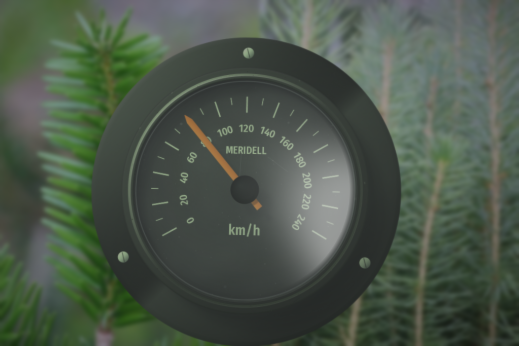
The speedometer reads 80 km/h
